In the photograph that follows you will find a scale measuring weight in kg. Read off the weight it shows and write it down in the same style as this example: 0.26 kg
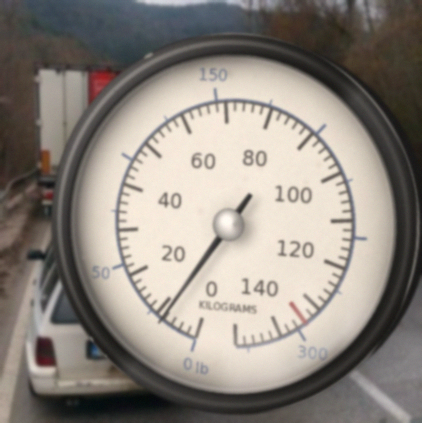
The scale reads 8 kg
